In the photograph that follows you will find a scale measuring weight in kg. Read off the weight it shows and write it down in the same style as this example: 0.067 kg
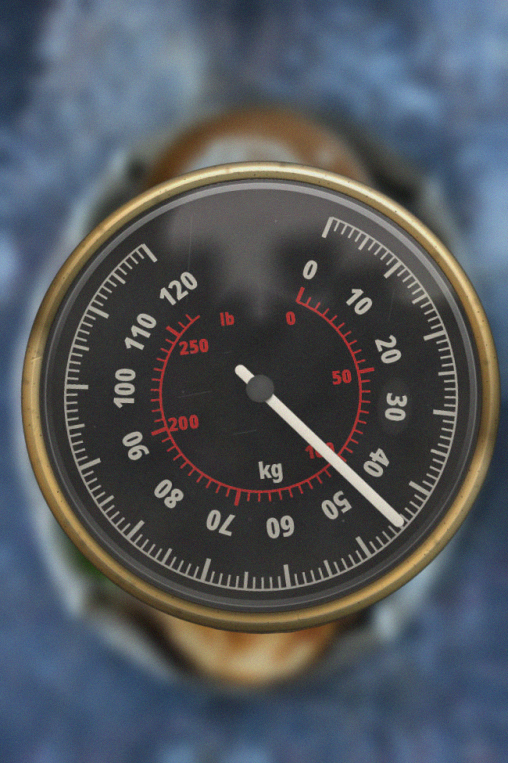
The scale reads 45 kg
